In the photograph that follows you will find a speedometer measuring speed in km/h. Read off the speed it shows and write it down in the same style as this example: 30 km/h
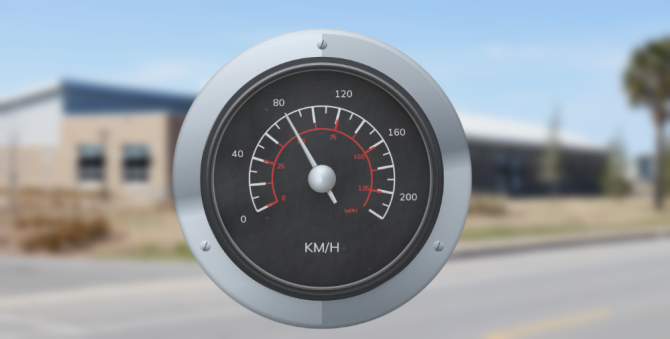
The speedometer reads 80 km/h
